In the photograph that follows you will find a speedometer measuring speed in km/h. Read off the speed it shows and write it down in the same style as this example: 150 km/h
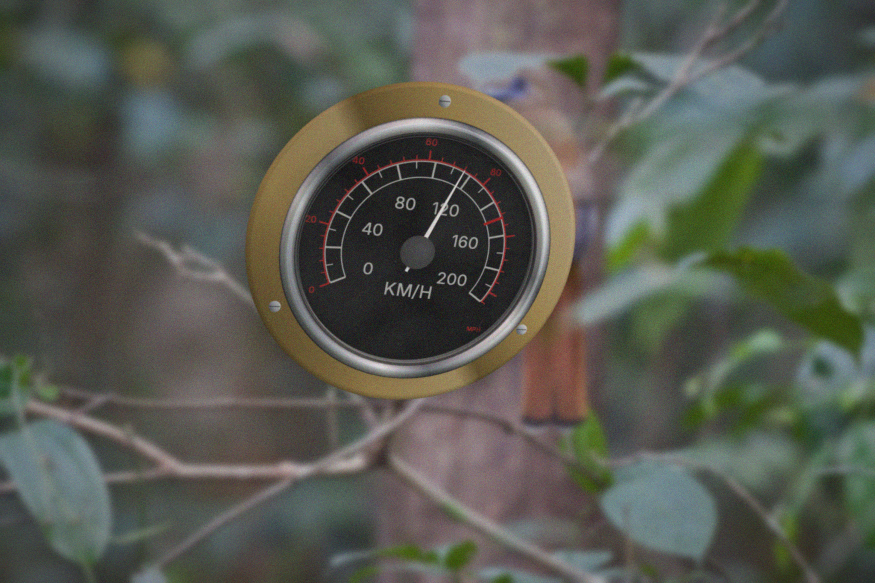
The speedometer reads 115 km/h
